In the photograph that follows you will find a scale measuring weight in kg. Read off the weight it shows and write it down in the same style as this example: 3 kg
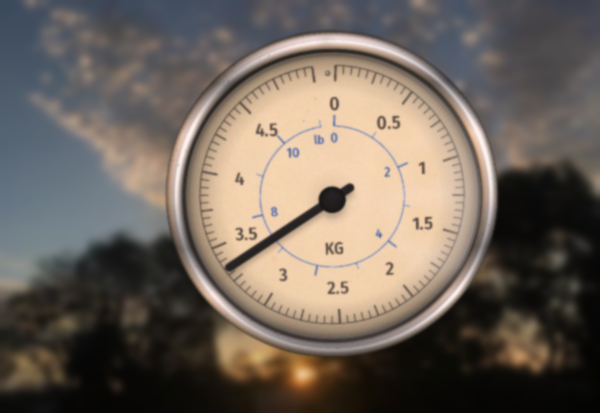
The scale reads 3.35 kg
